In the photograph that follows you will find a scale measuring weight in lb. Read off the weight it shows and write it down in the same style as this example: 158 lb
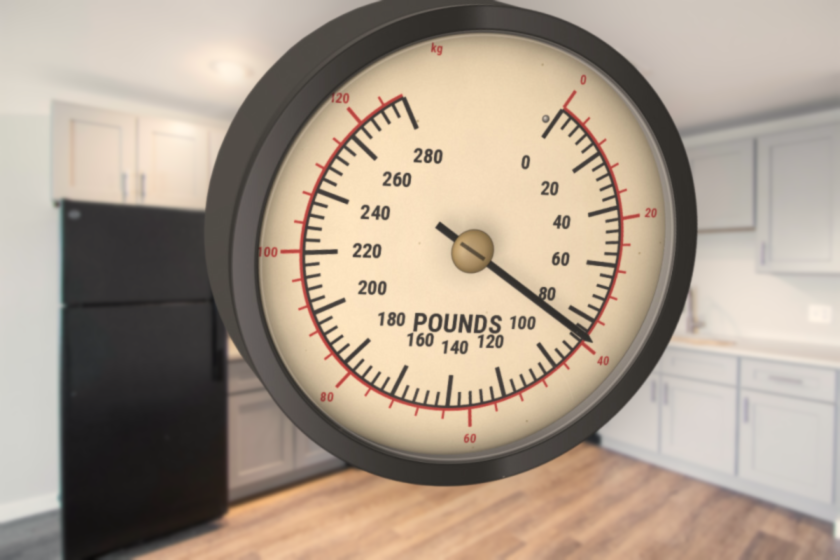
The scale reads 86 lb
